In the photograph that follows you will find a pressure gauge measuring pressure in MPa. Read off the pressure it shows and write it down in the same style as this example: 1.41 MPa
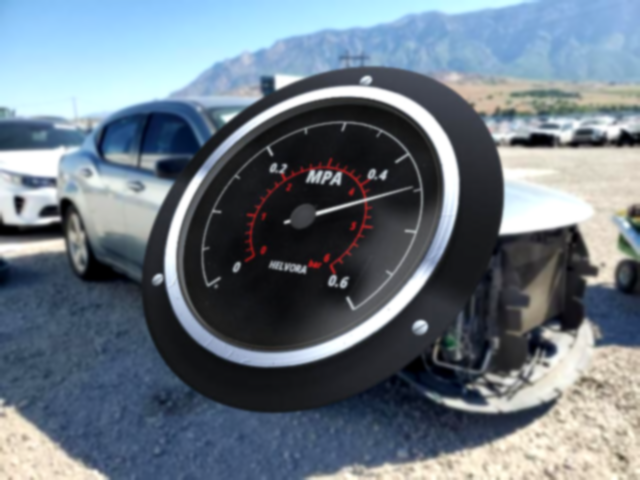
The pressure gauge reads 0.45 MPa
